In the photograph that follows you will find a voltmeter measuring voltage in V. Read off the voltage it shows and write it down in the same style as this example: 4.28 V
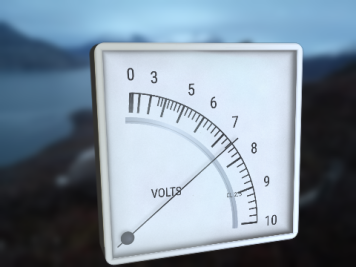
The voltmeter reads 7.4 V
